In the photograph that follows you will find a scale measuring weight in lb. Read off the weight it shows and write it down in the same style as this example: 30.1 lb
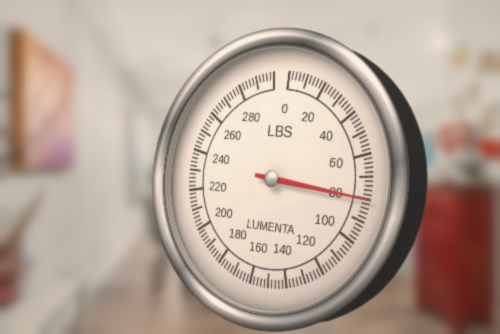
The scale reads 80 lb
